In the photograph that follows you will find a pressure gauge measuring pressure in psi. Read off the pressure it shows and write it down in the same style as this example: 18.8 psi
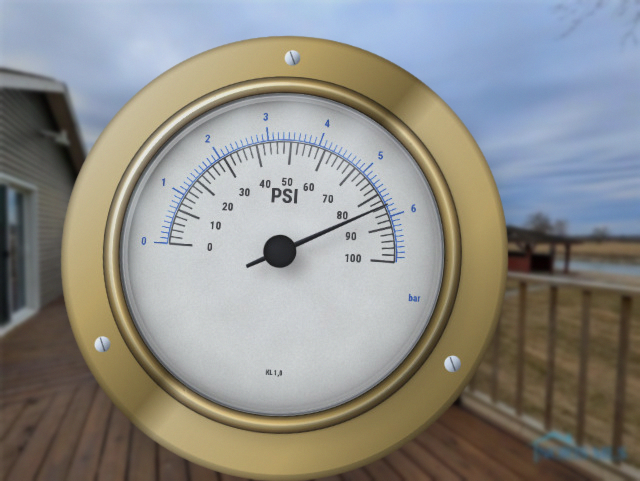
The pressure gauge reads 84 psi
